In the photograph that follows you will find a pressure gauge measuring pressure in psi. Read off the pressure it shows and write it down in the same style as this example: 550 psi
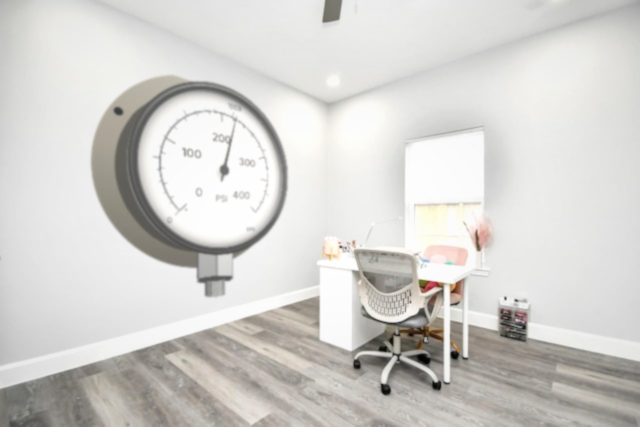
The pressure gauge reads 220 psi
